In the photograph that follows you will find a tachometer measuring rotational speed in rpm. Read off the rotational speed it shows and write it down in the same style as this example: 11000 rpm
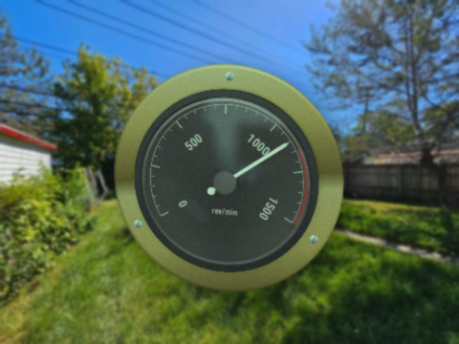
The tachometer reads 1100 rpm
